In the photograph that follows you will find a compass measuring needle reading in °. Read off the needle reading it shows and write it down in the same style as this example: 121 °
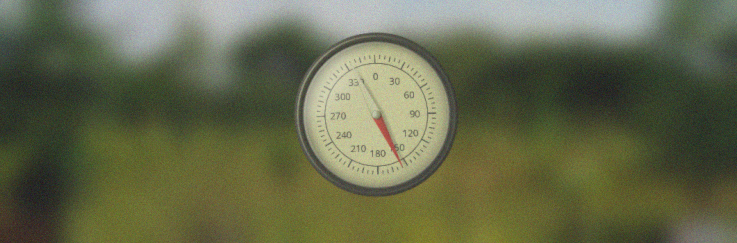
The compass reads 155 °
